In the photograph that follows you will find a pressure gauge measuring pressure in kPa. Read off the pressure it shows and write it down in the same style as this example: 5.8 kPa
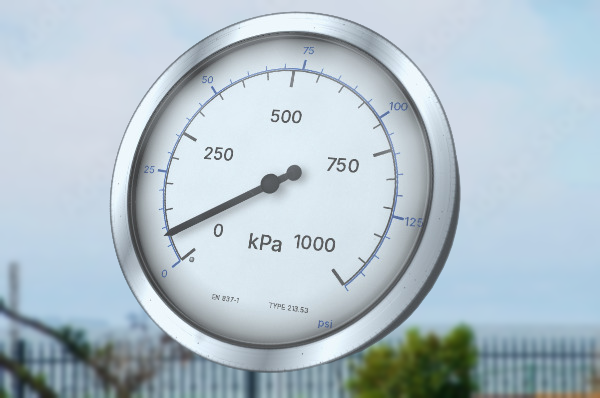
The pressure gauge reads 50 kPa
